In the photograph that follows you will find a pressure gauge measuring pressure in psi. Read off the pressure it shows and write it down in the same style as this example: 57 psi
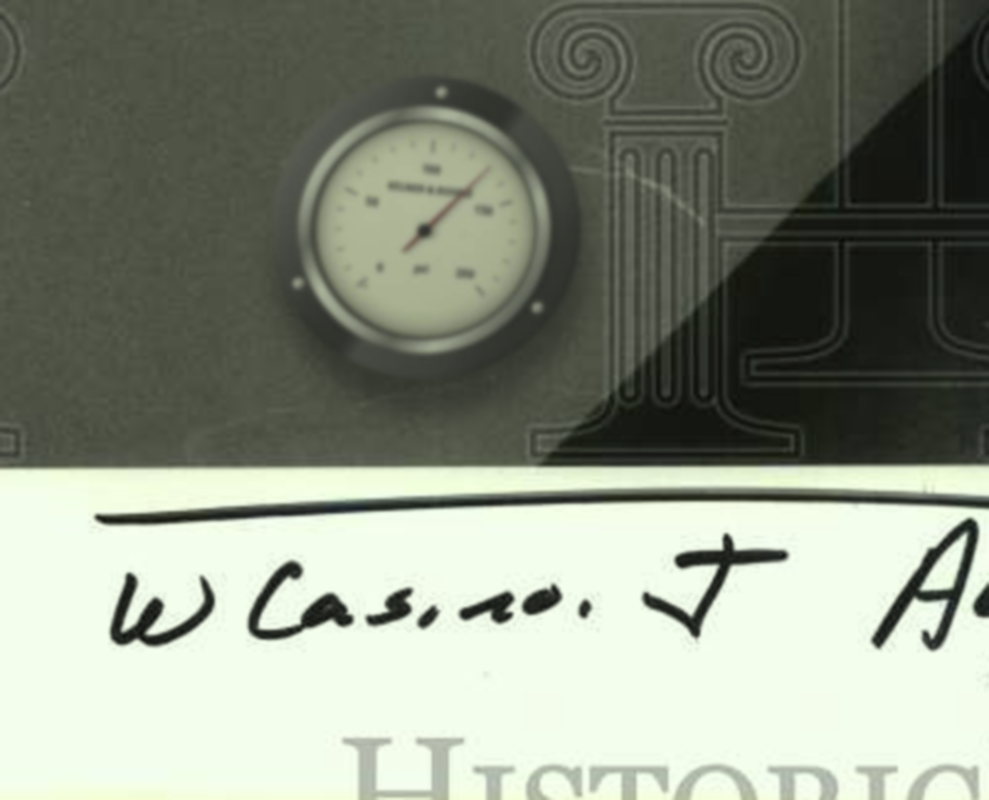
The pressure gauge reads 130 psi
